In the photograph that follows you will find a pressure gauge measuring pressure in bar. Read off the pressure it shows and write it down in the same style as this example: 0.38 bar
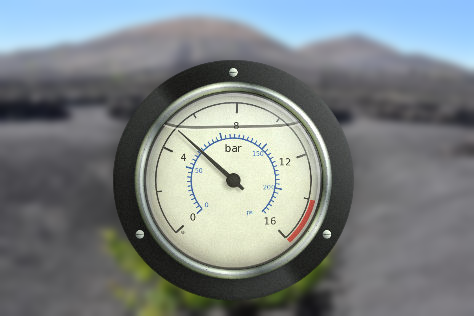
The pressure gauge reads 5 bar
